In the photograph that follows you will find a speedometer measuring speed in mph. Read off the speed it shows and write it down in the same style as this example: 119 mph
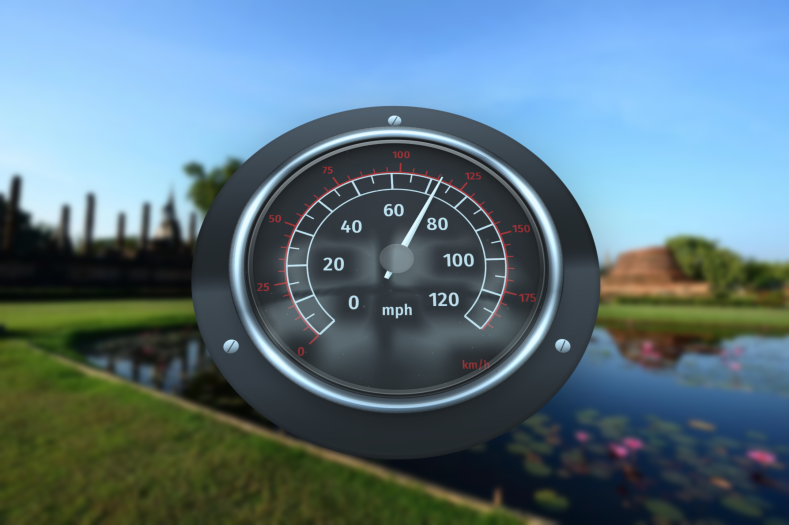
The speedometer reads 72.5 mph
